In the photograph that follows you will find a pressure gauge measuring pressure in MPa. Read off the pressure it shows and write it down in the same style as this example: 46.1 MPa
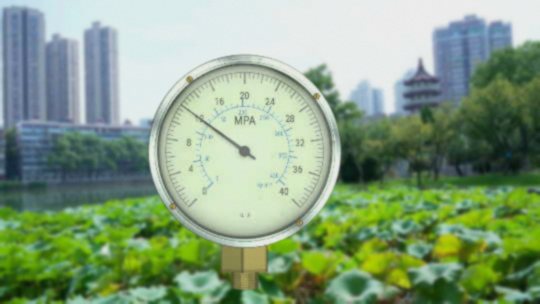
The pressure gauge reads 12 MPa
